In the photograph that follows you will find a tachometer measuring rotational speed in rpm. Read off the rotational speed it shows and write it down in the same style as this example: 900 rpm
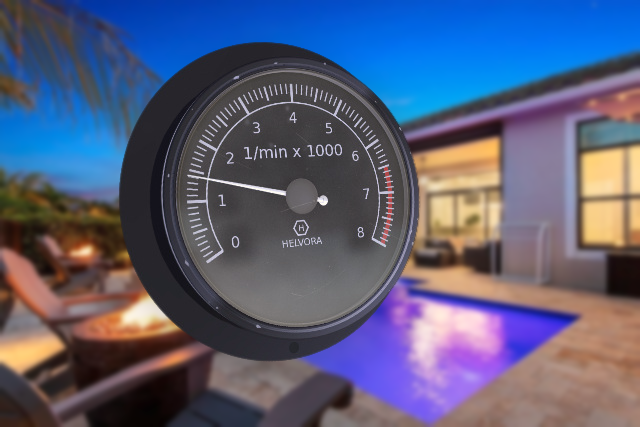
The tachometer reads 1400 rpm
